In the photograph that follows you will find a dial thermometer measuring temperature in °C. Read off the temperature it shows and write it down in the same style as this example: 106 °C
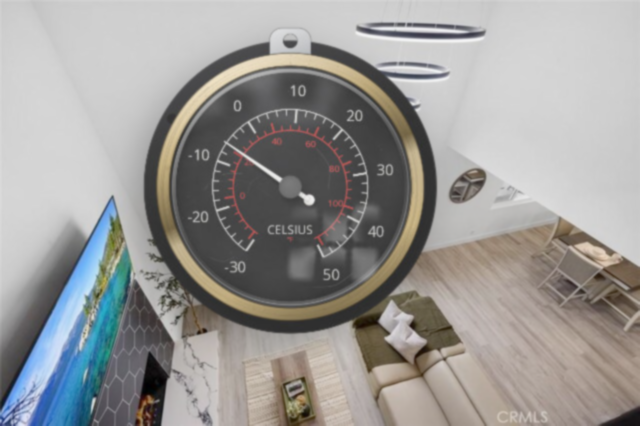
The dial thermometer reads -6 °C
